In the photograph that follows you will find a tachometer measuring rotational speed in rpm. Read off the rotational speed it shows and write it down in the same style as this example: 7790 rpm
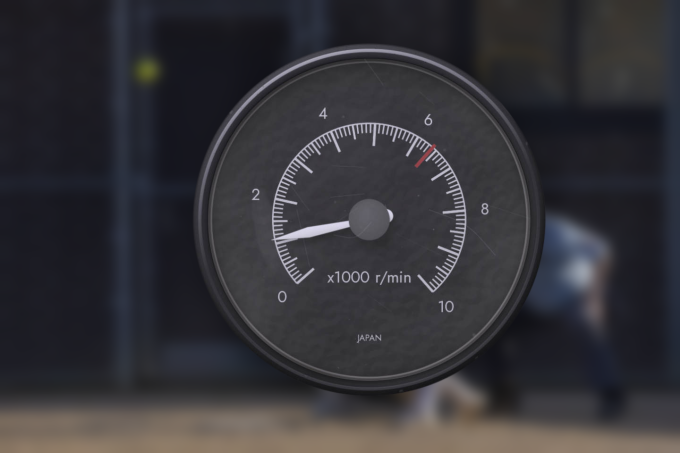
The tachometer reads 1100 rpm
